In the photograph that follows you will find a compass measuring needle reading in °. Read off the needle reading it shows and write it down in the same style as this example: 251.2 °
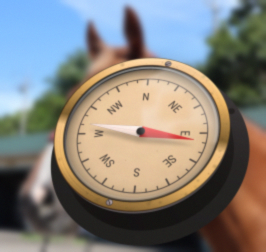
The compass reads 100 °
